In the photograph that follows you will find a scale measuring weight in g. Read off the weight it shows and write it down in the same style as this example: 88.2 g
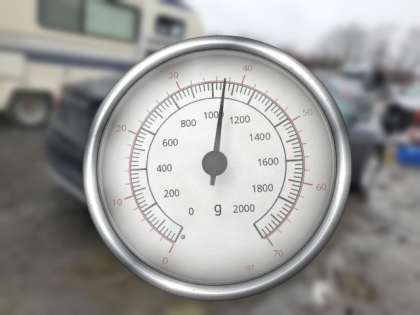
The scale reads 1060 g
